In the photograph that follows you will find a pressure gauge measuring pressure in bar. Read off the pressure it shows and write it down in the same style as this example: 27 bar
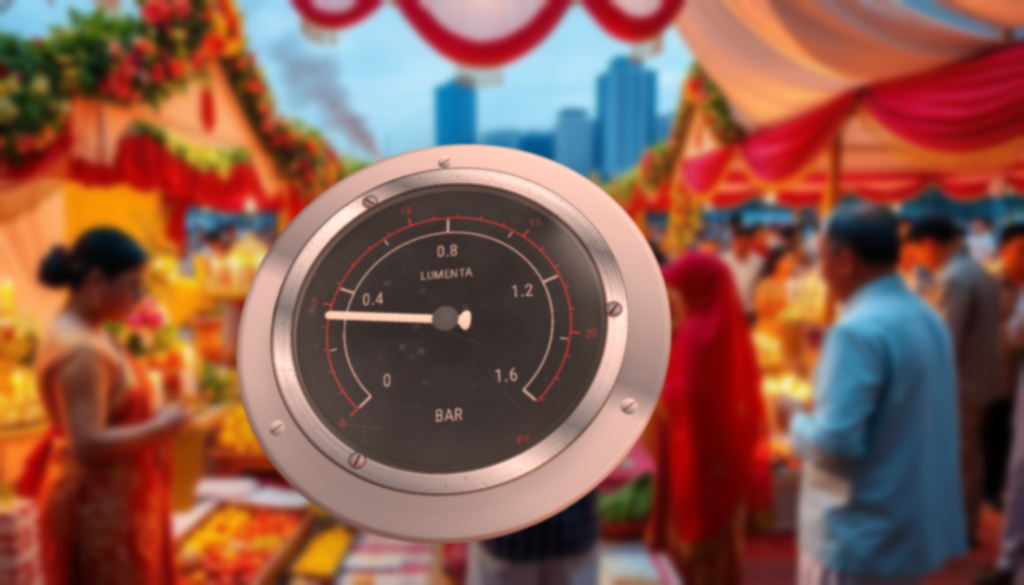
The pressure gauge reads 0.3 bar
